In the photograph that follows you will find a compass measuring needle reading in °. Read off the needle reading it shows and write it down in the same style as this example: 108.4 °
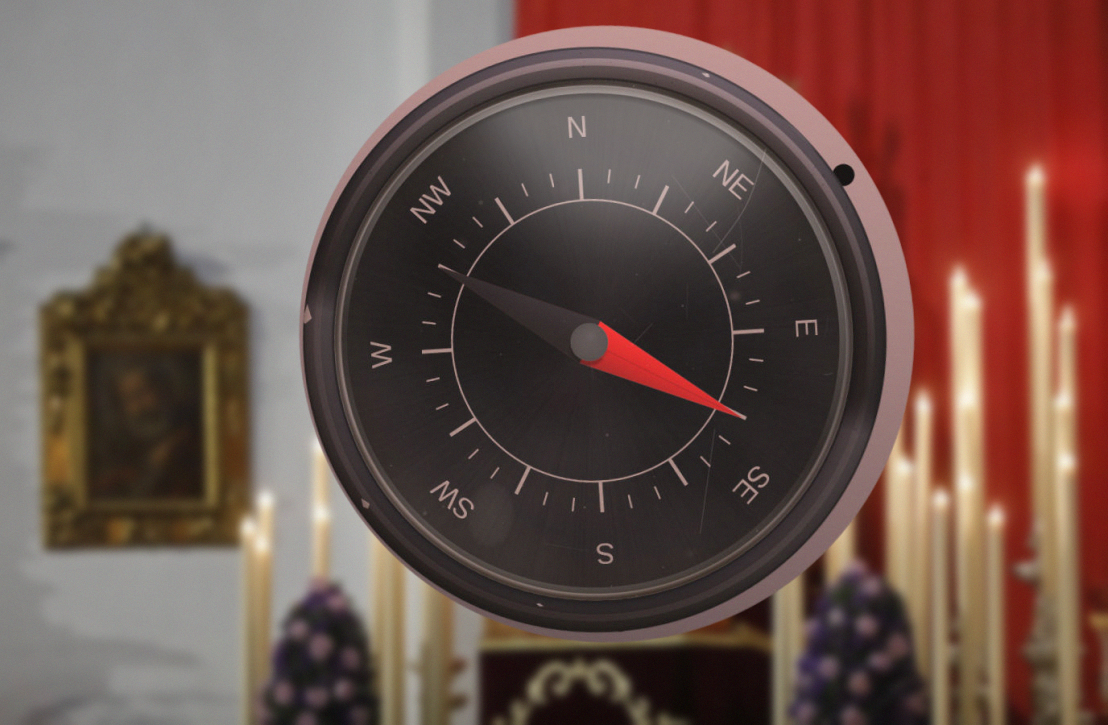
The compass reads 120 °
